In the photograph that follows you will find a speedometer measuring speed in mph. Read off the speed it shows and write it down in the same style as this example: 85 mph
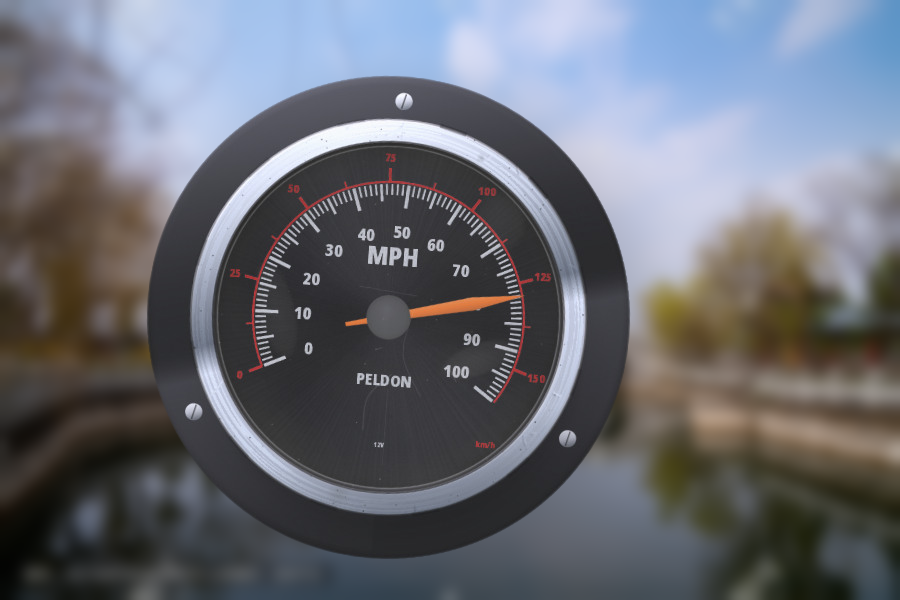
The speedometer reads 80 mph
